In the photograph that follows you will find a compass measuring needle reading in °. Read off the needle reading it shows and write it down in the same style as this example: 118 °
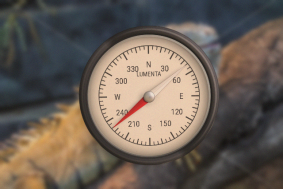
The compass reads 230 °
